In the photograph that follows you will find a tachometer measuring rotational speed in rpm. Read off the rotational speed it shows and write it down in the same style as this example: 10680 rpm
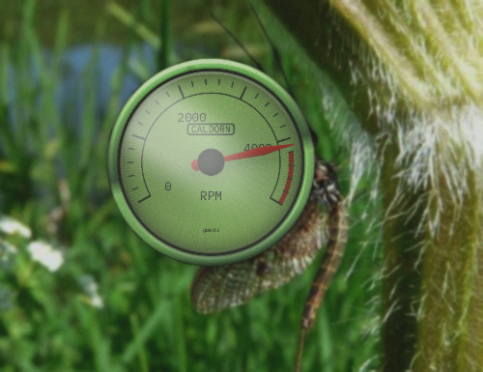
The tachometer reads 4100 rpm
